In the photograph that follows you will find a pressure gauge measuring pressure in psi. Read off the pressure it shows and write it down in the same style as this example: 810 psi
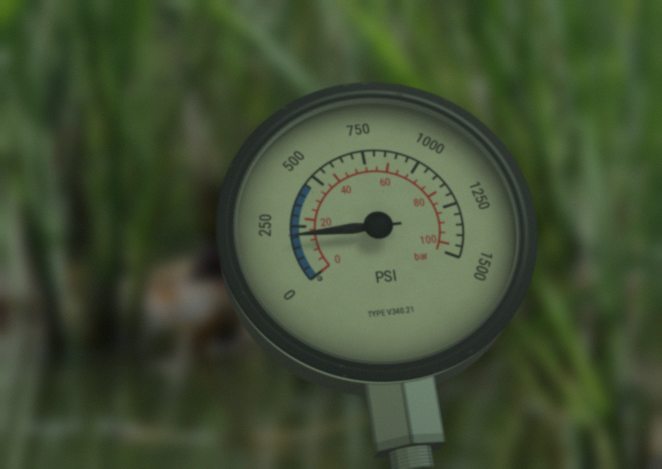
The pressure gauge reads 200 psi
